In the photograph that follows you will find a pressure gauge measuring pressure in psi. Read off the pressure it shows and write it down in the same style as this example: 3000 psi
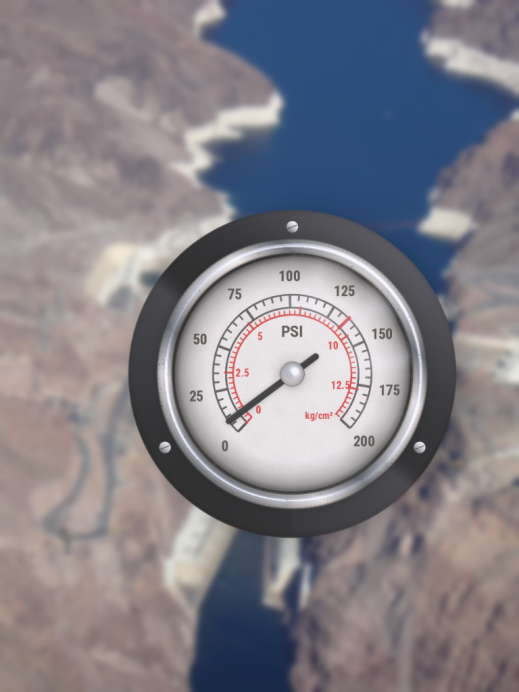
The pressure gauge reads 7.5 psi
